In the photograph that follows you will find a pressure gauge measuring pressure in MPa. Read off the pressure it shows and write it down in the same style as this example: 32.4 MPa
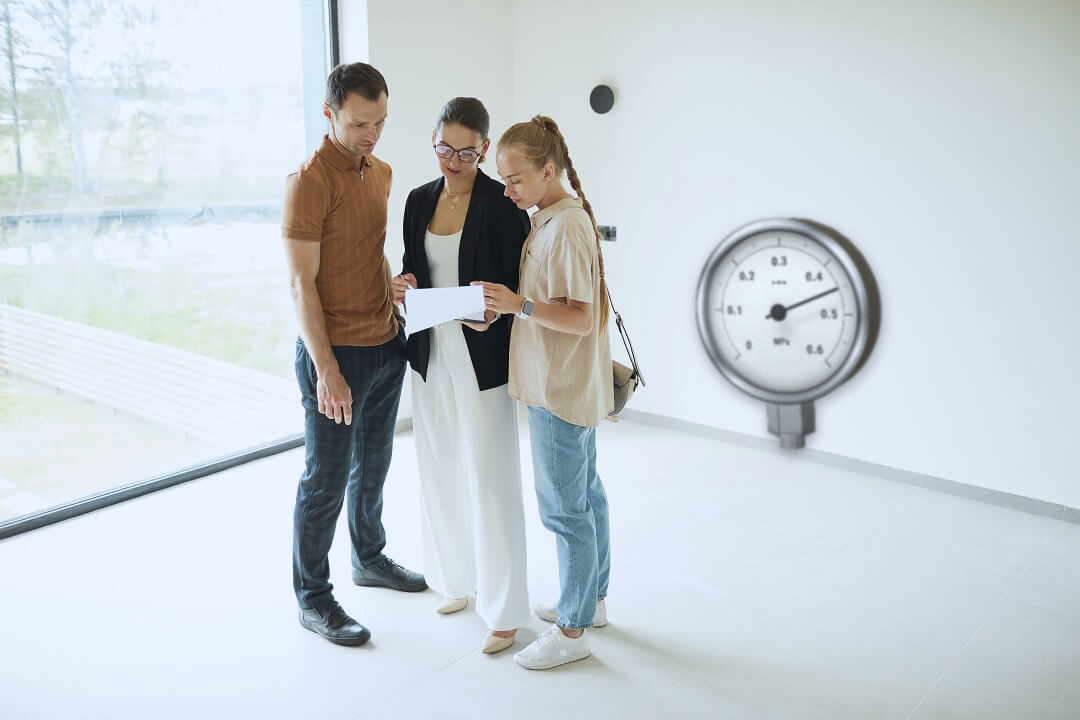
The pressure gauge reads 0.45 MPa
